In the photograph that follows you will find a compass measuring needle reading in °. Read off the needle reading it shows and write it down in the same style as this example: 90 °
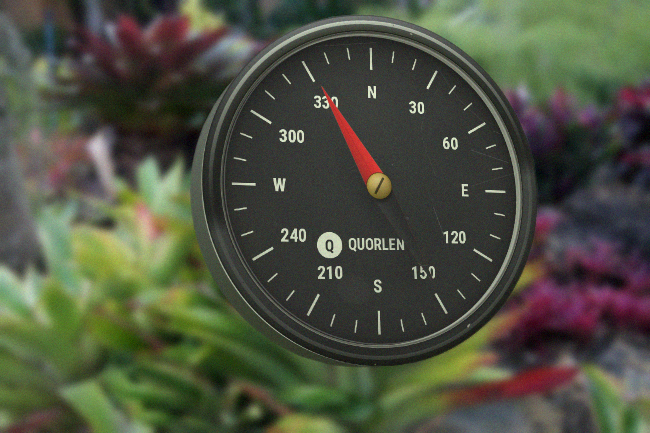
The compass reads 330 °
